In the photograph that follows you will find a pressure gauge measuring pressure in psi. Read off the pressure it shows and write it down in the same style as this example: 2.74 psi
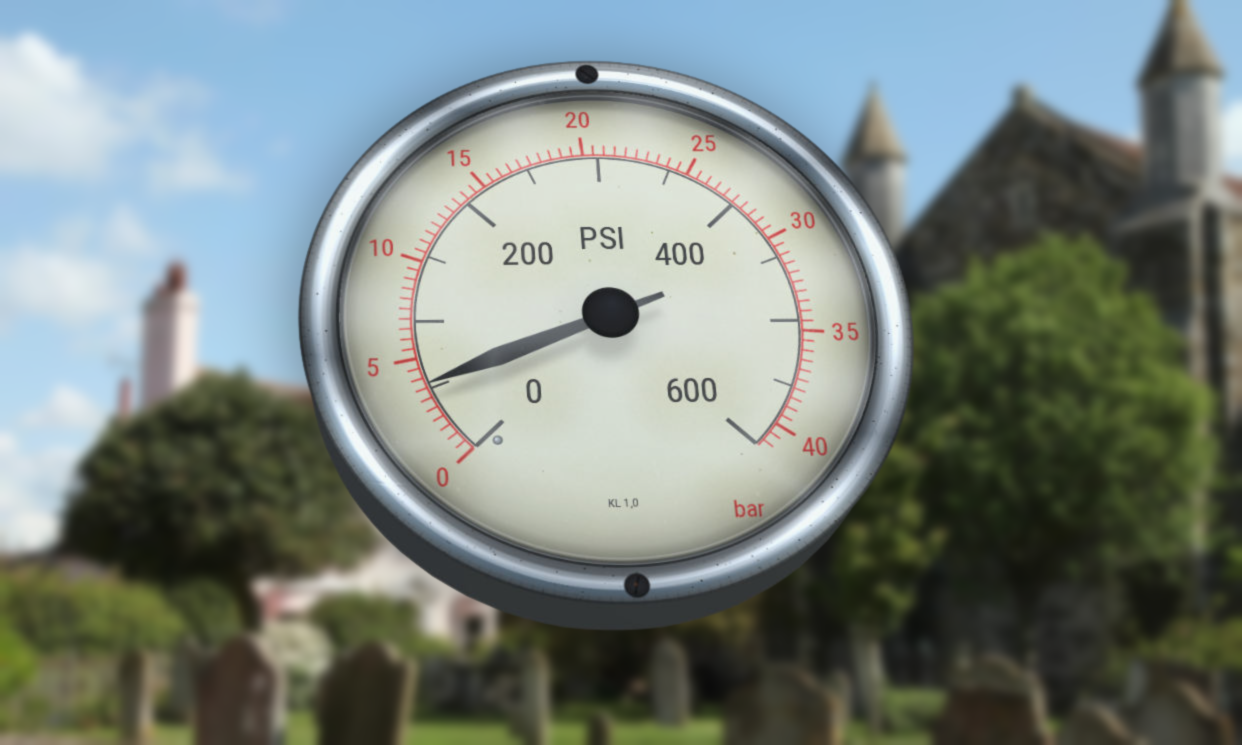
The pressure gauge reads 50 psi
